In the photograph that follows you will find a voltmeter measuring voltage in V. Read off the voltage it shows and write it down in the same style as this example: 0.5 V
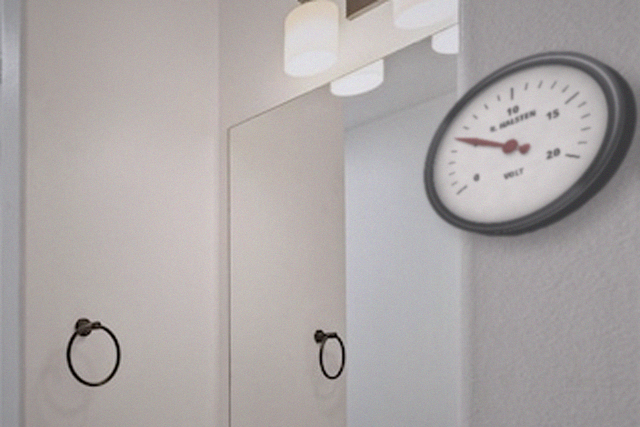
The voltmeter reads 5 V
